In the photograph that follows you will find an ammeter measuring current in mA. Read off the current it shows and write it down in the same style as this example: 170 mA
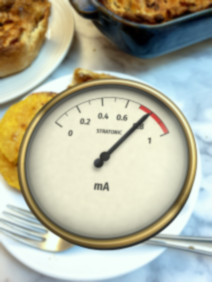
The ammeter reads 0.8 mA
